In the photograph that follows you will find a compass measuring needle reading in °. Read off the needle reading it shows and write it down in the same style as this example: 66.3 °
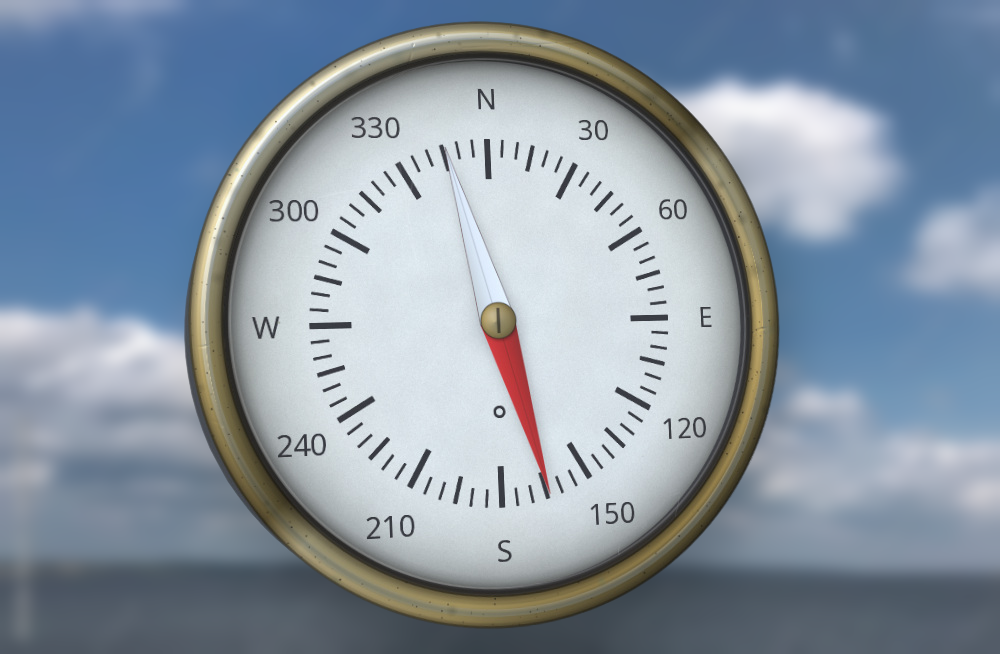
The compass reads 165 °
